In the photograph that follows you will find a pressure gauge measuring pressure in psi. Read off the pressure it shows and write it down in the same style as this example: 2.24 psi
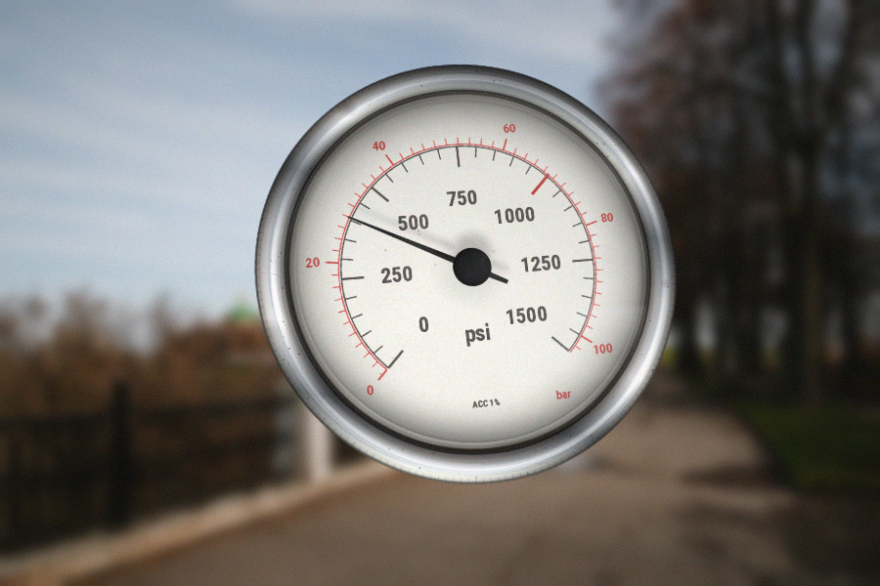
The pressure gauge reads 400 psi
